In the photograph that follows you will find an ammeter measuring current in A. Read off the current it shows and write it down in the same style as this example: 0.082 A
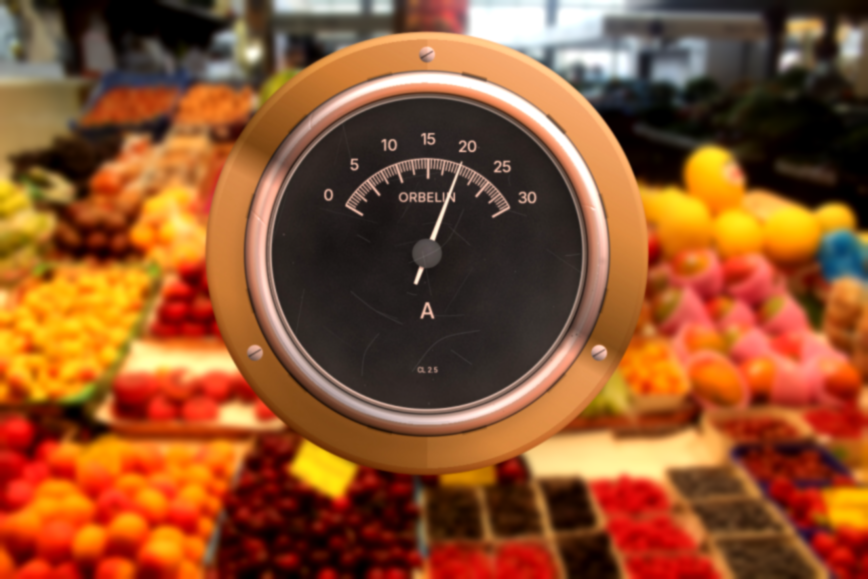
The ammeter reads 20 A
